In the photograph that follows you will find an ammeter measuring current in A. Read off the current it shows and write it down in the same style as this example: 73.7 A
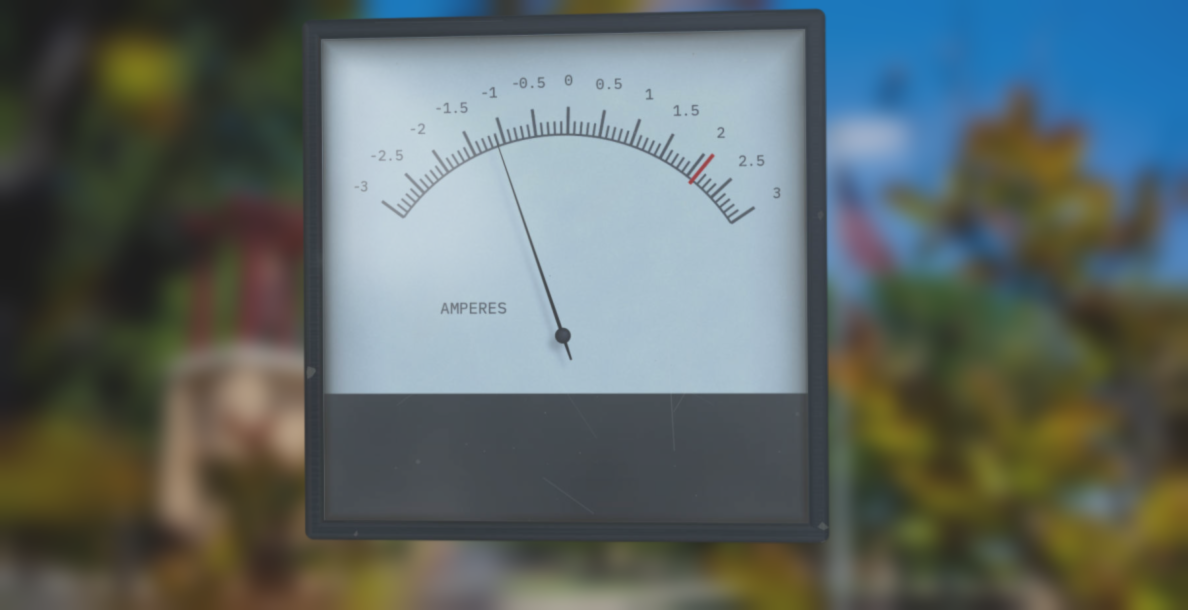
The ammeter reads -1.1 A
